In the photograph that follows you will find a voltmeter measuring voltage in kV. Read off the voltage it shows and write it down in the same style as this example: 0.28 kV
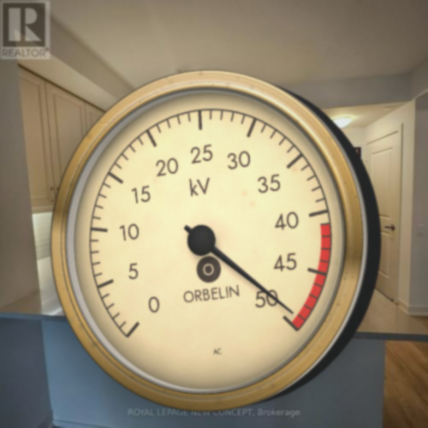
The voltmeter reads 49 kV
